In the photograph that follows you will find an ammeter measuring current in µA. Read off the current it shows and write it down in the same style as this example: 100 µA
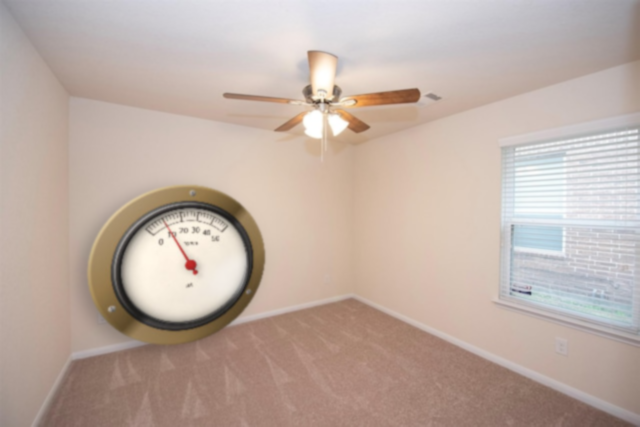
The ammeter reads 10 µA
